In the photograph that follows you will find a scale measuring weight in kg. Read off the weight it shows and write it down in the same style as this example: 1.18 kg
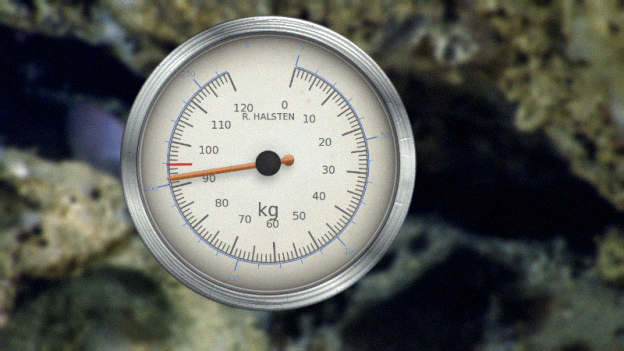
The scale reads 92 kg
